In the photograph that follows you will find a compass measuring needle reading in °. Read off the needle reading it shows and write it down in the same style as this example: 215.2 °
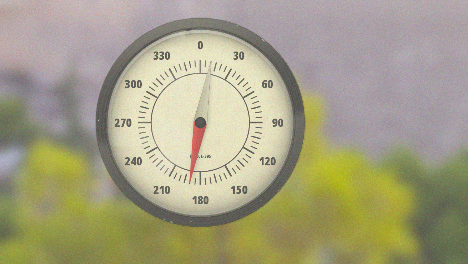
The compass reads 190 °
